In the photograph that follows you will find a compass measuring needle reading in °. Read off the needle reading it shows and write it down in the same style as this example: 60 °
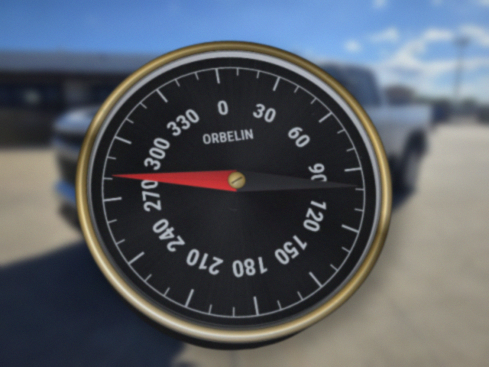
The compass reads 280 °
